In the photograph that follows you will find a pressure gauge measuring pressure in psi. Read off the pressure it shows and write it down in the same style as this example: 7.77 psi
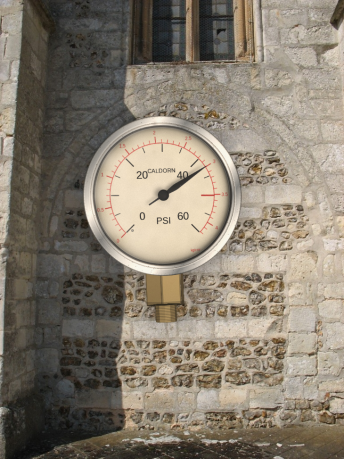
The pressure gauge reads 42.5 psi
